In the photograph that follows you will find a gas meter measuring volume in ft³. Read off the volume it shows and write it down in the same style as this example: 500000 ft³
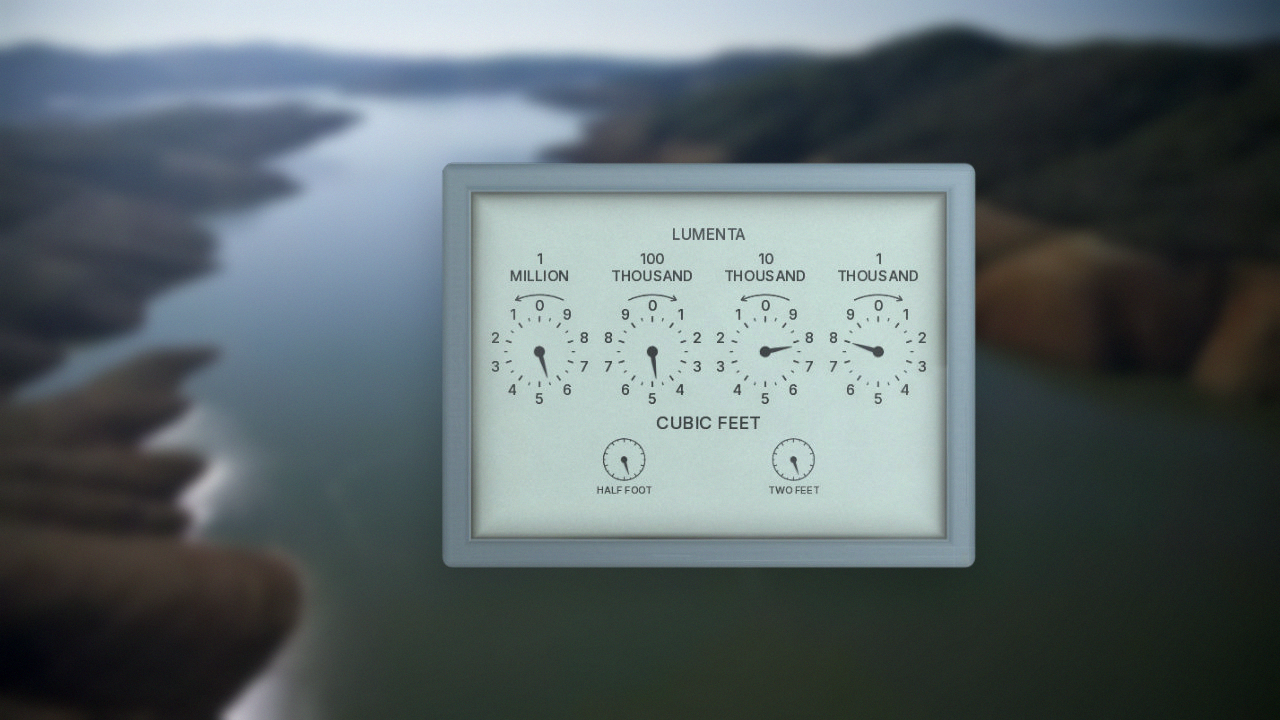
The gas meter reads 547800 ft³
